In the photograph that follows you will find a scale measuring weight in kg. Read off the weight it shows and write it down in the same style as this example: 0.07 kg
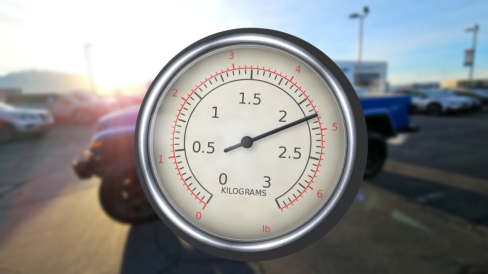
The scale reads 2.15 kg
